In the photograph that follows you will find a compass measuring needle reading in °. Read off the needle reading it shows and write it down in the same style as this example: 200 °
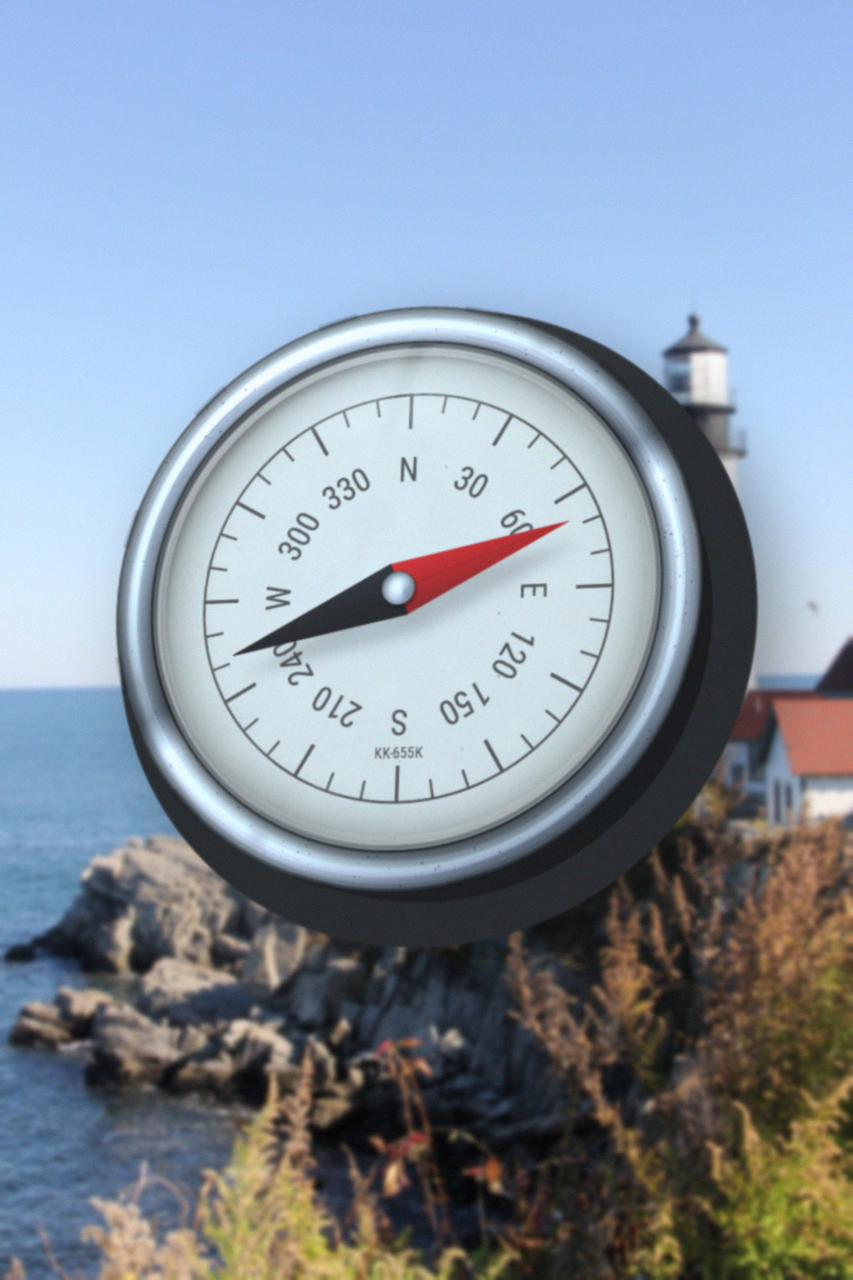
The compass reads 70 °
